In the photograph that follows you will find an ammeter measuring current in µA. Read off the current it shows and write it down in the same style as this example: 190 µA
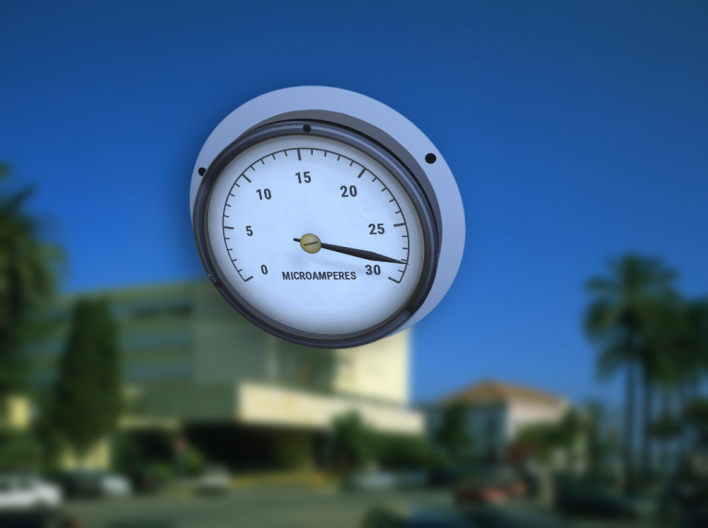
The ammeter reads 28 µA
